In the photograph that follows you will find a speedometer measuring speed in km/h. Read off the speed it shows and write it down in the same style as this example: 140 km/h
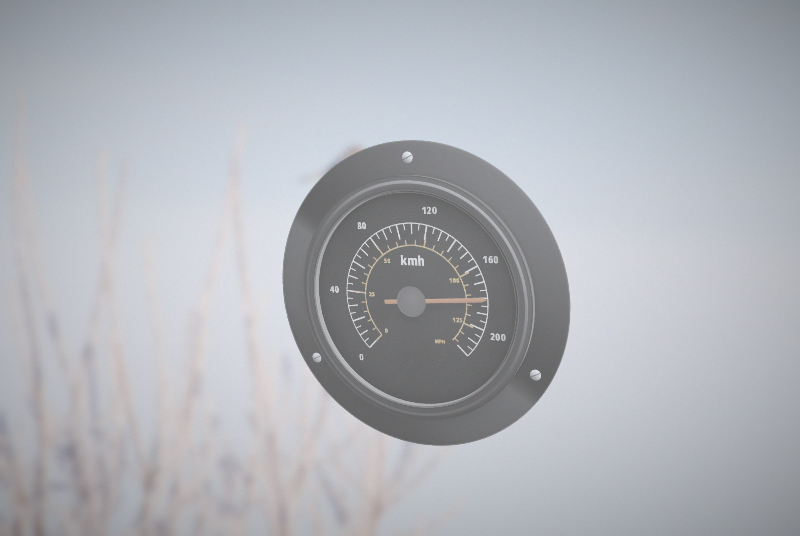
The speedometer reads 180 km/h
